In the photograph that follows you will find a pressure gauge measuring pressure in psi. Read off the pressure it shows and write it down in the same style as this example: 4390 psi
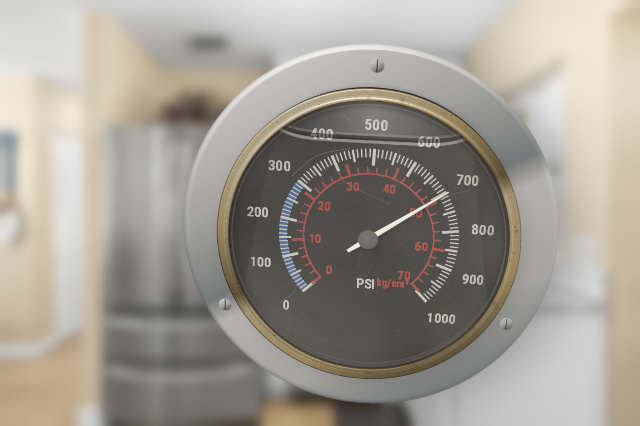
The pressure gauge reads 700 psi
